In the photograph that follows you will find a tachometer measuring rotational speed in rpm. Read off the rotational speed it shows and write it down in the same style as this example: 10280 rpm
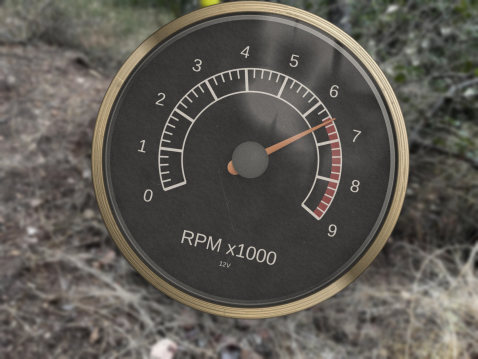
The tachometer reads 6500 rpm
